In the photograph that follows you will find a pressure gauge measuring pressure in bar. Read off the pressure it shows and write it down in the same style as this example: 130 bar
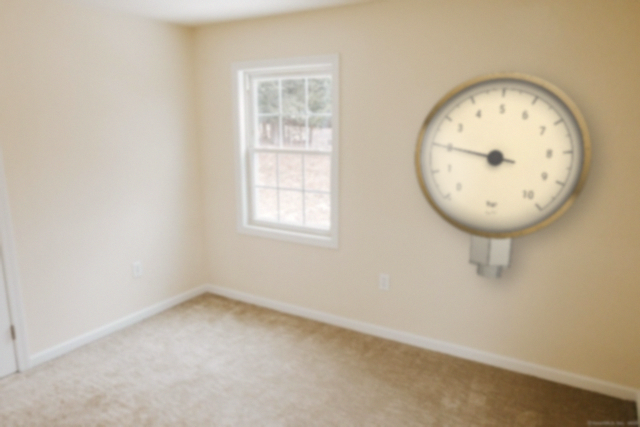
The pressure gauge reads 2 bar
